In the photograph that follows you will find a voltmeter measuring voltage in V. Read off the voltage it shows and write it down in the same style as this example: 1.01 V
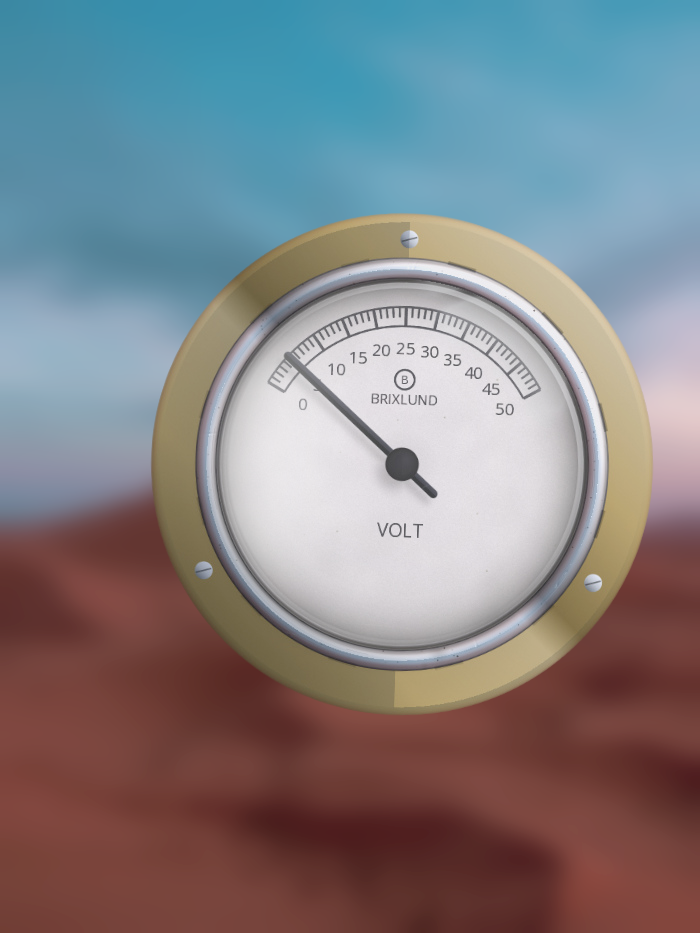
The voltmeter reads 5 V
